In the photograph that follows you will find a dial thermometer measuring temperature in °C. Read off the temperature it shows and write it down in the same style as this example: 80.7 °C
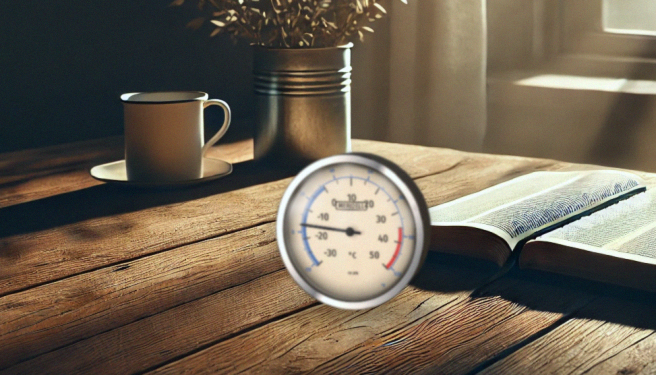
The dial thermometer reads -15 °C
